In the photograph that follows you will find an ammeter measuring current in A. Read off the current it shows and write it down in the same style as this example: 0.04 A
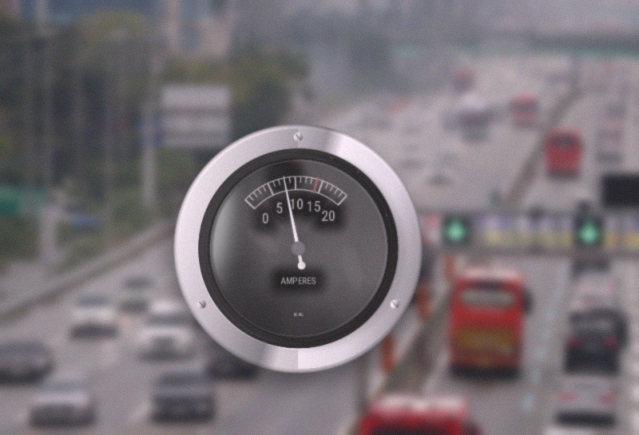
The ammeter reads 8 A
